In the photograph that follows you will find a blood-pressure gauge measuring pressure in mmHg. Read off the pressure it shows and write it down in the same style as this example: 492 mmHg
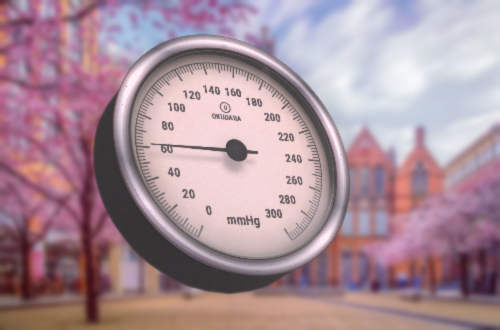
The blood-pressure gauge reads 60 mmHg
